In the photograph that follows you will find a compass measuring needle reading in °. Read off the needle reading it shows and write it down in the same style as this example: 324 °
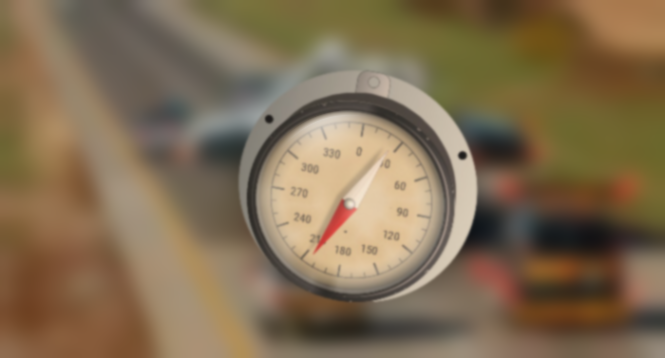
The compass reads 205 °
